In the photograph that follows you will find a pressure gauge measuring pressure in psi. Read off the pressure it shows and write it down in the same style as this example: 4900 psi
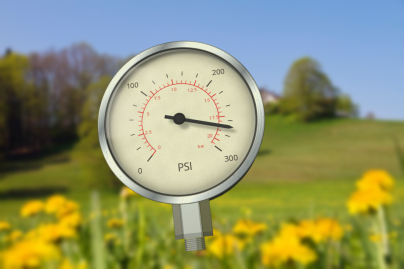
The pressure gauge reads 270 psi
